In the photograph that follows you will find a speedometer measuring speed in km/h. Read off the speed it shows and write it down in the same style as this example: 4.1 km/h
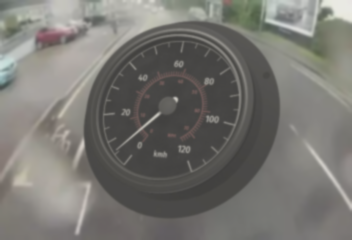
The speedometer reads 5 km/h
